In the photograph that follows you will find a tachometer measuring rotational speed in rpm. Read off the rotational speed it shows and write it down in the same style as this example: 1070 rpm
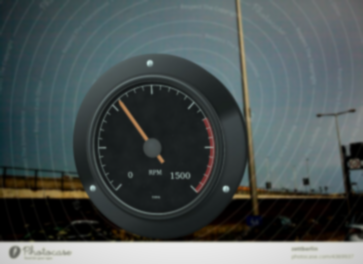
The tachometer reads 550 rpm
